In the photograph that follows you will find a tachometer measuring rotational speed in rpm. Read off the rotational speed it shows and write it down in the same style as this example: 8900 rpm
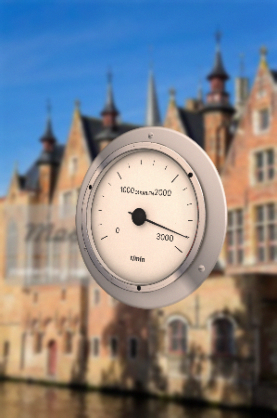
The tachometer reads 2800 rpm
